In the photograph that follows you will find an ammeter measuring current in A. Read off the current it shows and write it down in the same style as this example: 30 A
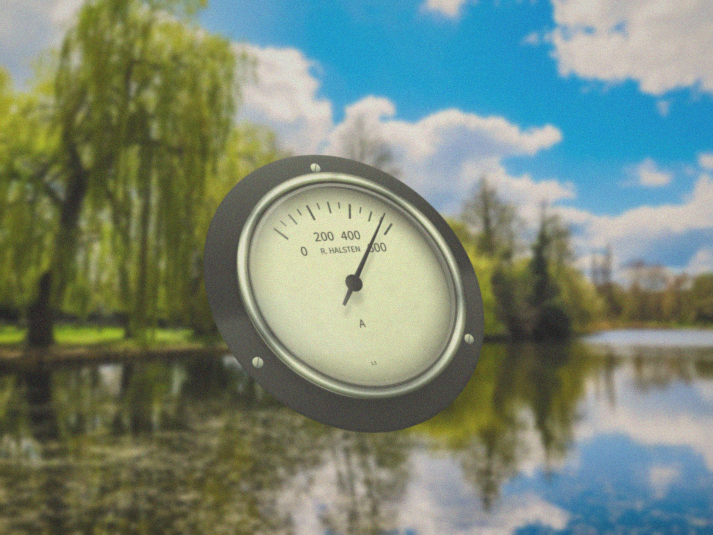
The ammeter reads 550 A
